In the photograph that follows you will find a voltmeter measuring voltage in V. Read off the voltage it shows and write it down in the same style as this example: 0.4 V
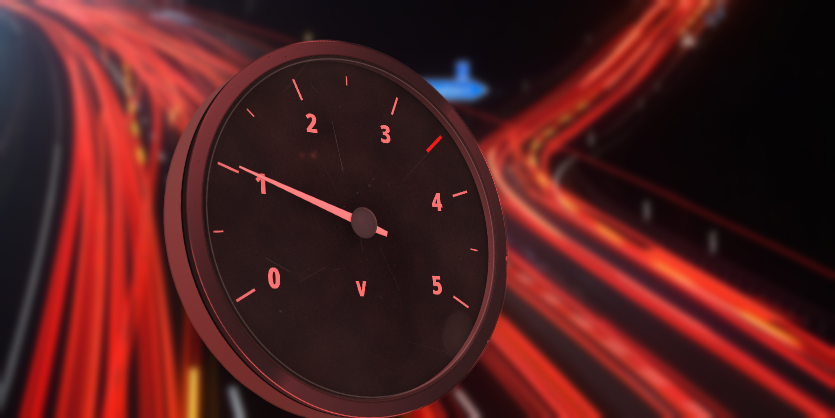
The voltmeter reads 1 V
